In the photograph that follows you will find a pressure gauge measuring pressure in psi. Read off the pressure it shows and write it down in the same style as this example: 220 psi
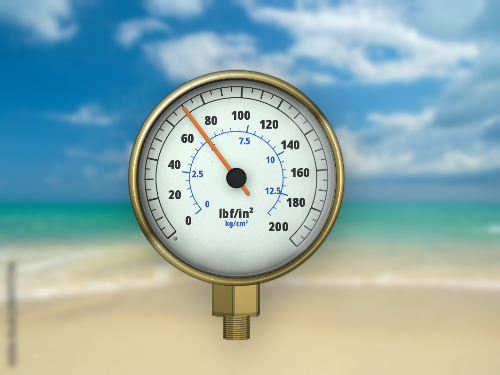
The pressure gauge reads 70 psi
